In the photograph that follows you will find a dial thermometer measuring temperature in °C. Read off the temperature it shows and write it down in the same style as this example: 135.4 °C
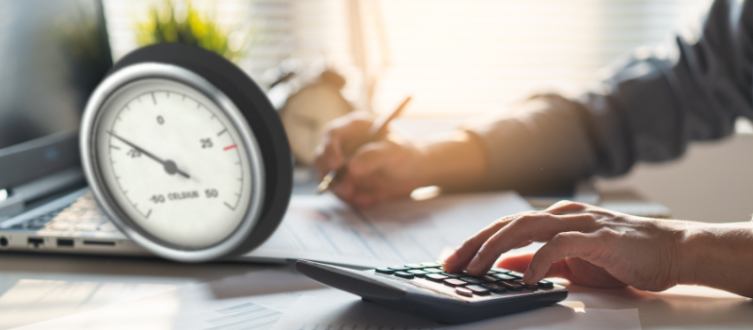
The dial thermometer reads -20 °C
